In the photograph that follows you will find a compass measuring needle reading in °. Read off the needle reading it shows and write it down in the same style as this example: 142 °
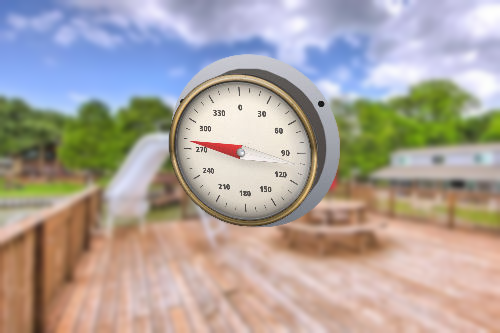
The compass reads 280 °
